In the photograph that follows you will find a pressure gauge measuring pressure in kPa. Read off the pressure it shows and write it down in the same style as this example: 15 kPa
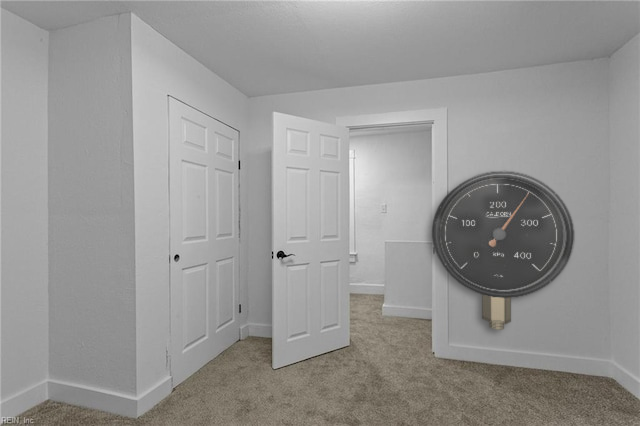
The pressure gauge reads 250 kPa
